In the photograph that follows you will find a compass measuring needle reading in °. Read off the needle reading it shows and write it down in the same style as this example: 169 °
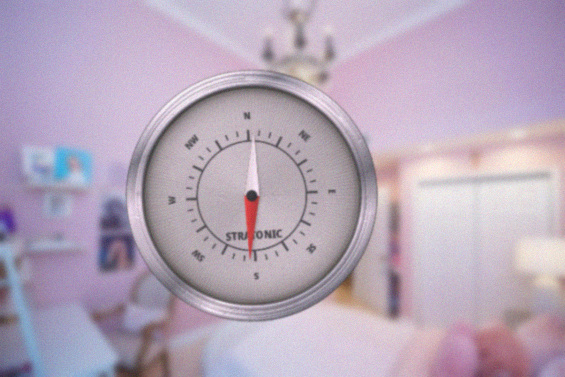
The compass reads 185 °
